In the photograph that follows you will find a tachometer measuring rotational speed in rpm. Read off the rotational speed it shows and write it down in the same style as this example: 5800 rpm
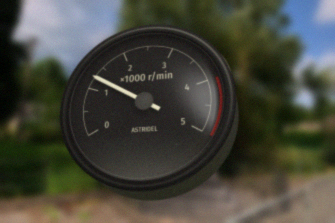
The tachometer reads 1250 rpm
